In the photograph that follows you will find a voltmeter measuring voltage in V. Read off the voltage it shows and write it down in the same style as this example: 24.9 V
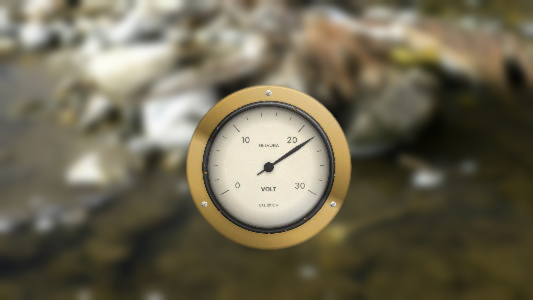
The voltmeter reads 22 V
